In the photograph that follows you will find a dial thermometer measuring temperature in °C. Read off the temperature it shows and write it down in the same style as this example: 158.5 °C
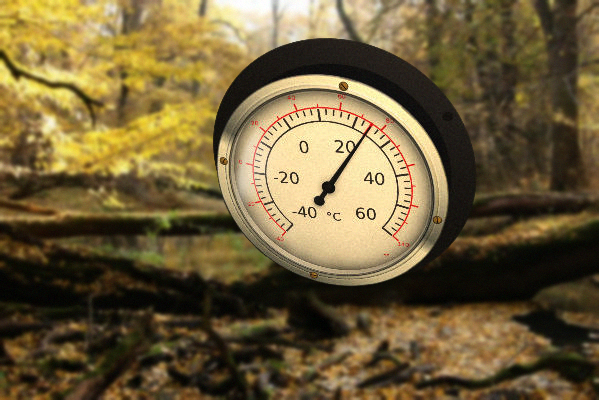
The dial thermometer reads 24 °C
